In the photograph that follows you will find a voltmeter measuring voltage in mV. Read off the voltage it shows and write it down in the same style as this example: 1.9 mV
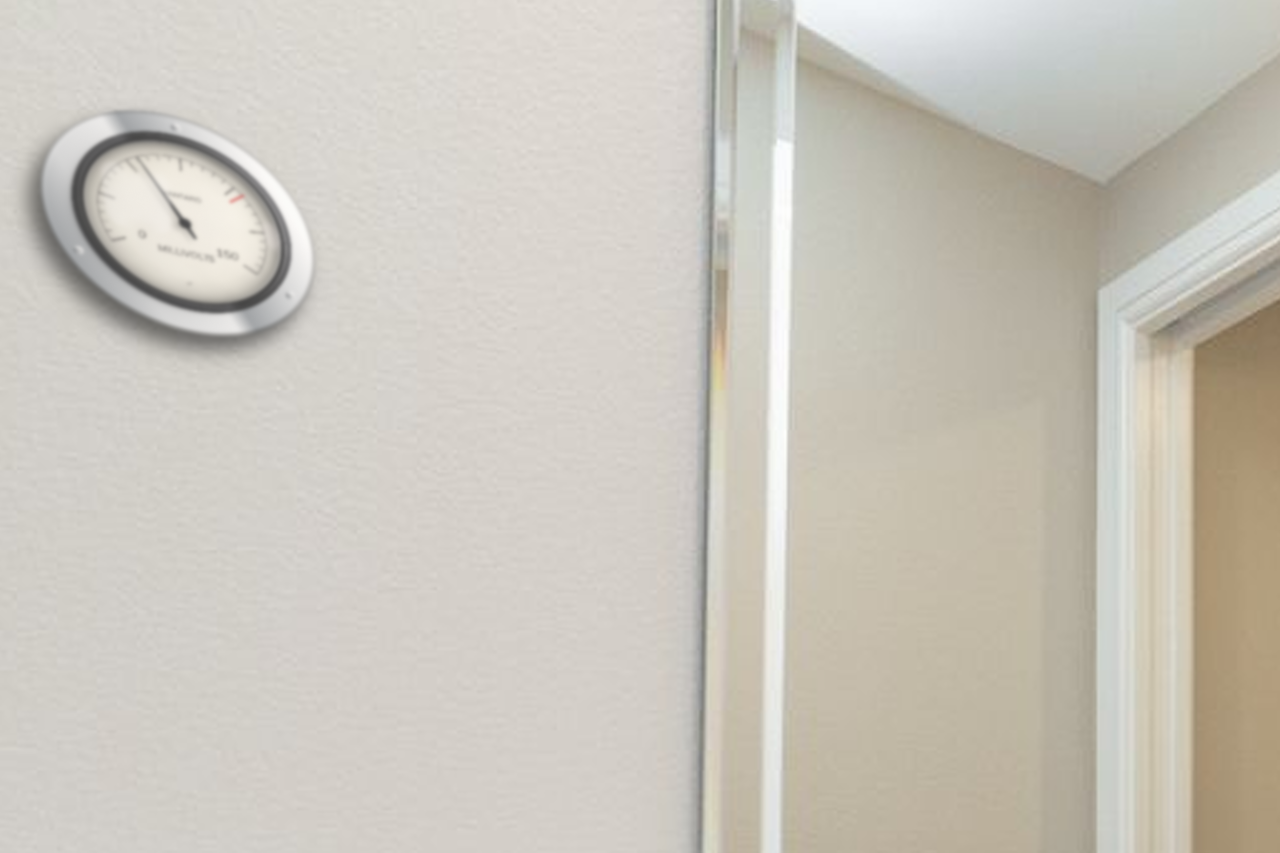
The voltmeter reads 55 mV
